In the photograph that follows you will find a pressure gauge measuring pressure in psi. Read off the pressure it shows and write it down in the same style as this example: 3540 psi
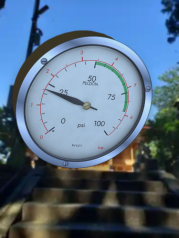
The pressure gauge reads 22.5 psi
